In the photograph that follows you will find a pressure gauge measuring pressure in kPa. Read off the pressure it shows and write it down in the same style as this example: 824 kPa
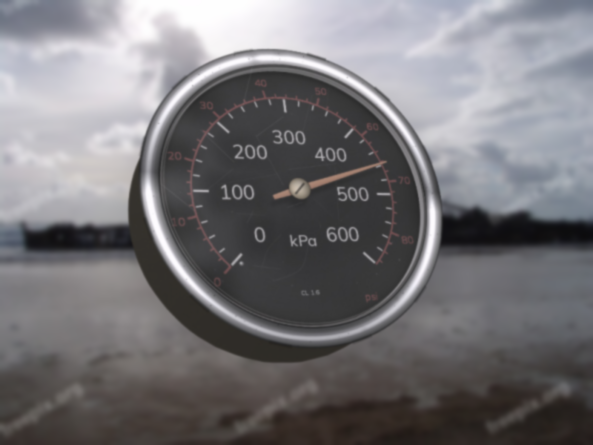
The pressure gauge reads 460 kPa
